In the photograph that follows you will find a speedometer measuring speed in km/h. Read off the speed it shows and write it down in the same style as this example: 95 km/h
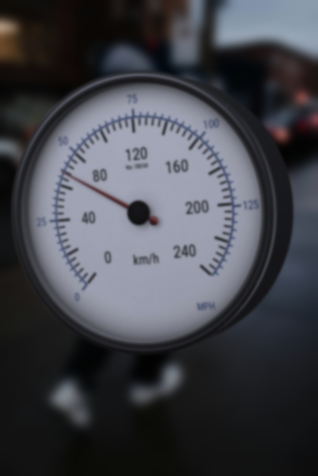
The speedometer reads 68 km/h
